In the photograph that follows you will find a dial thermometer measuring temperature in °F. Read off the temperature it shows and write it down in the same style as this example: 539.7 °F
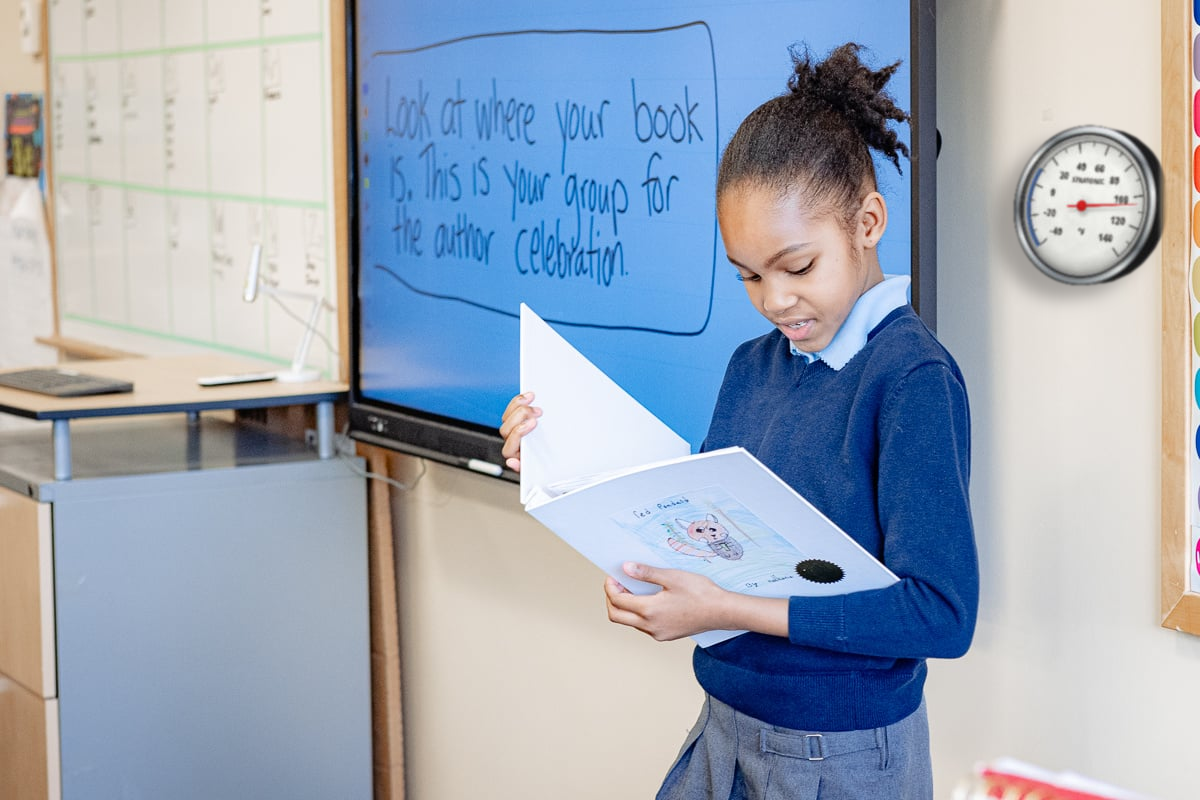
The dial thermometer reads 105 °F
